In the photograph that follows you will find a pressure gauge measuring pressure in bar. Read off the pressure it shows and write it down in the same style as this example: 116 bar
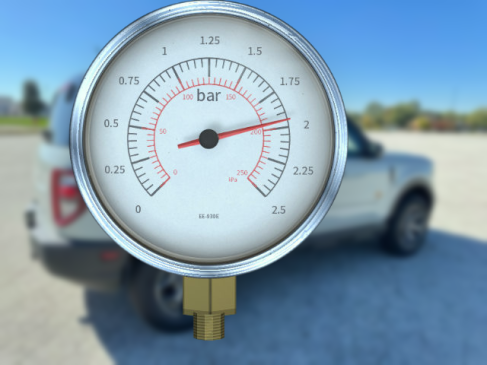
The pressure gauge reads 1.95 bar
